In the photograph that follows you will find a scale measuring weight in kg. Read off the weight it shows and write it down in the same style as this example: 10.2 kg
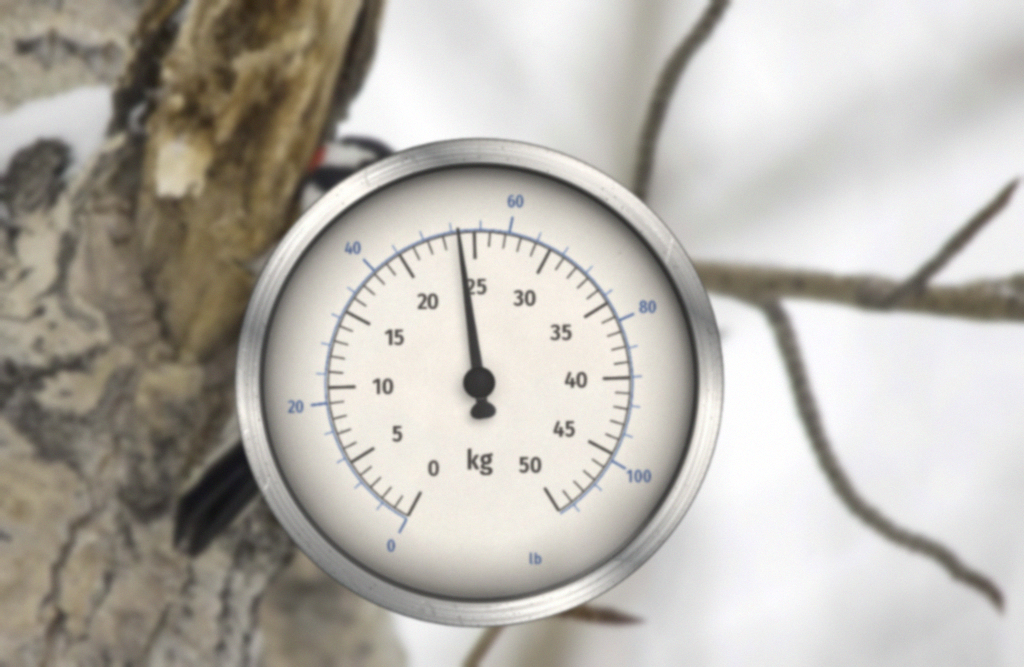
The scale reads 24 kg
